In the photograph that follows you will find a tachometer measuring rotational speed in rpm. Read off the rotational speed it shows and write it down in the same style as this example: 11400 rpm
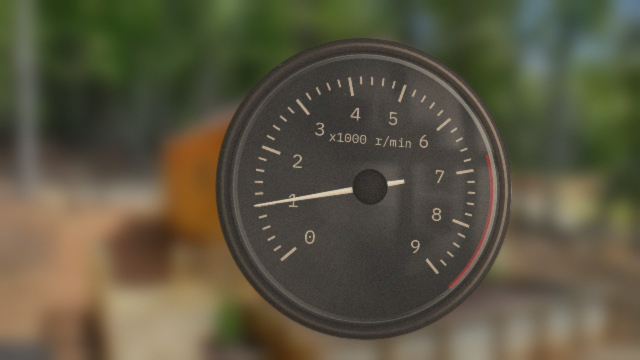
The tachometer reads 1000 rpm
